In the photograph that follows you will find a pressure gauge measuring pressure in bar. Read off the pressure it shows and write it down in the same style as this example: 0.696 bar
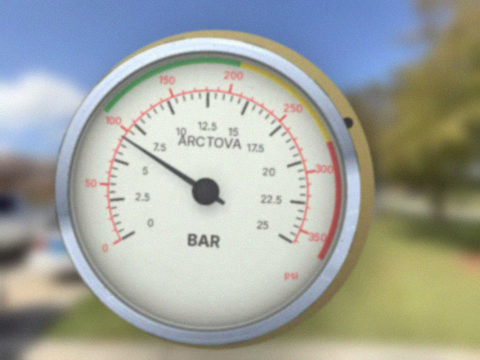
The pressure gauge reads 6.5 bar
